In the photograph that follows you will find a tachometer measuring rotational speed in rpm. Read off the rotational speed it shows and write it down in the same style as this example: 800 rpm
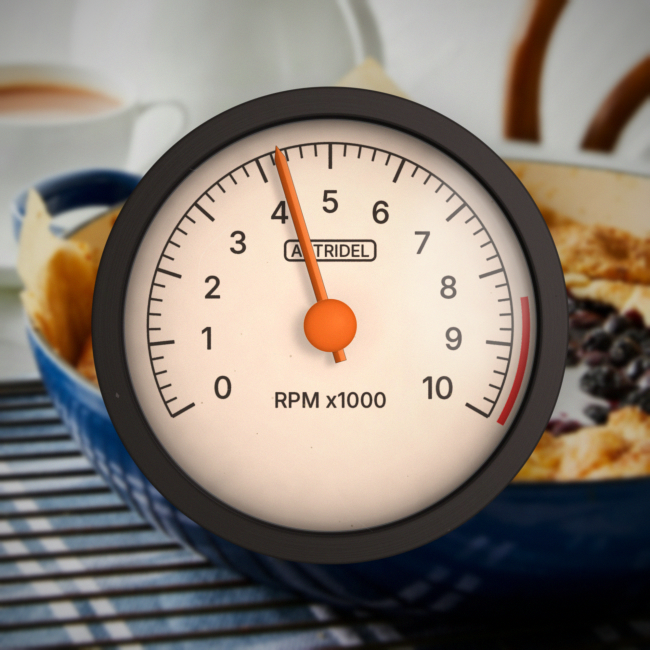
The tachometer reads 4300 rpm
